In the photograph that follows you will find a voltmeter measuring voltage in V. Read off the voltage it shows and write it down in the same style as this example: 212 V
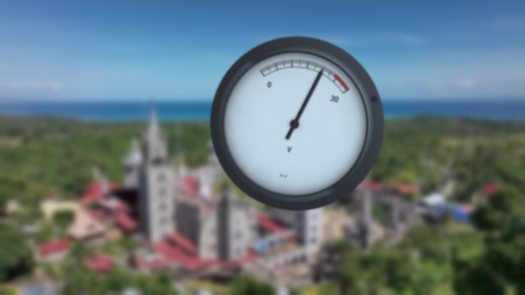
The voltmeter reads 20 V
